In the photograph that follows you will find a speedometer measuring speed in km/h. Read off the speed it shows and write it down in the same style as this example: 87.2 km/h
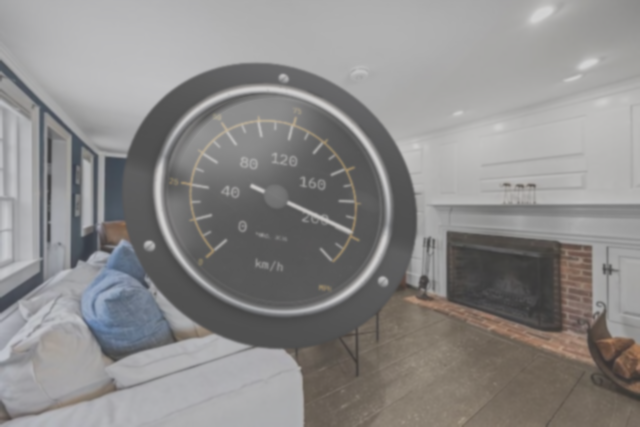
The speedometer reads 200 km/h
